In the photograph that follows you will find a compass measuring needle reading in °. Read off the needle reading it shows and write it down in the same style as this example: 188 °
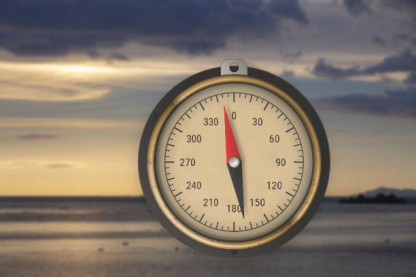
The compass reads 350 °
